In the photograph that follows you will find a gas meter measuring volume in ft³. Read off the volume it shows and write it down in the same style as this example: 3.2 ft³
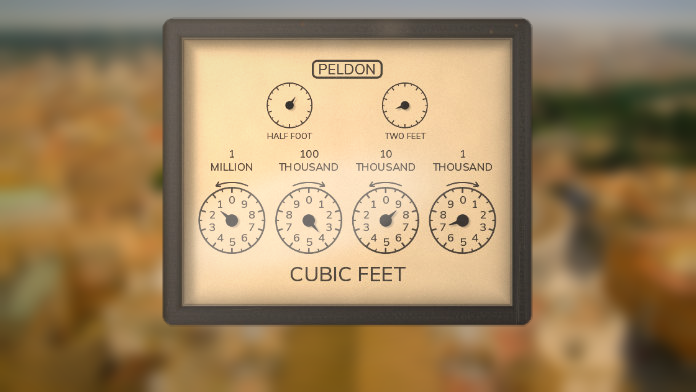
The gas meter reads 138700 ft³
